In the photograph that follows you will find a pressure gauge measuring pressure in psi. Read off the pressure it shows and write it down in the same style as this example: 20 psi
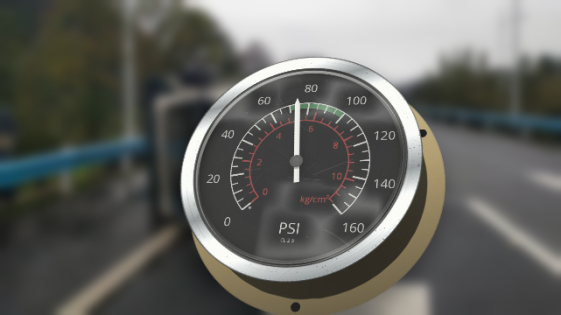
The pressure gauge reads 75 psi
